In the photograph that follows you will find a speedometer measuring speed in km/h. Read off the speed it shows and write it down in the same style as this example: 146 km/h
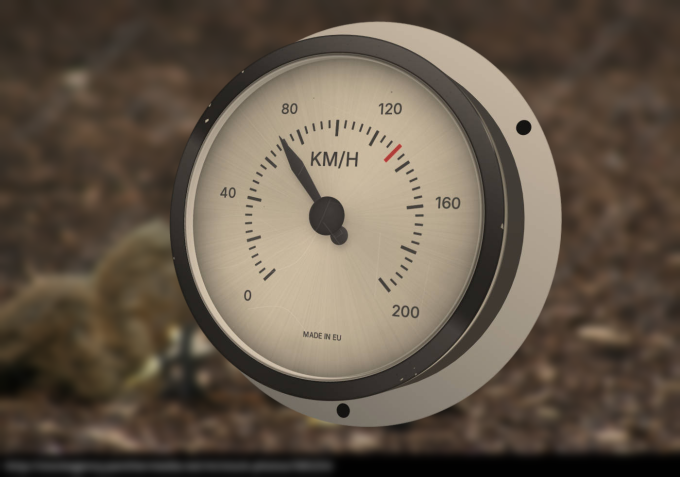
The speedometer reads 72 km/h
